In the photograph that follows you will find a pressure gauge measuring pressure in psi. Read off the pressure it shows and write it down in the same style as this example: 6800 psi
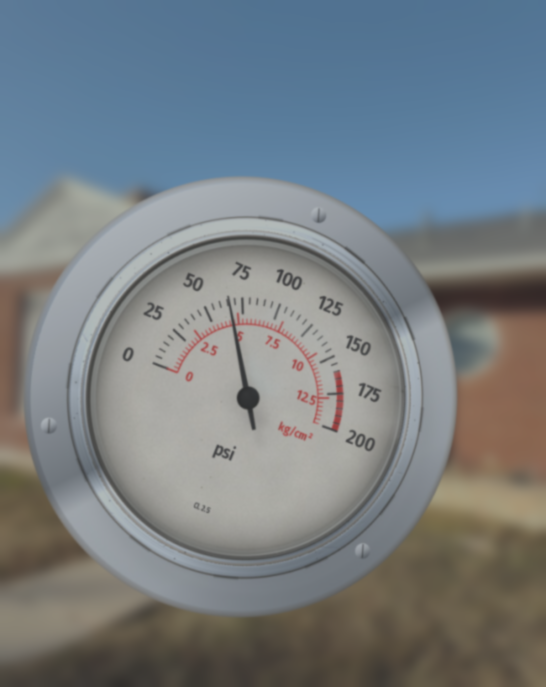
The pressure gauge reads 65 psi
